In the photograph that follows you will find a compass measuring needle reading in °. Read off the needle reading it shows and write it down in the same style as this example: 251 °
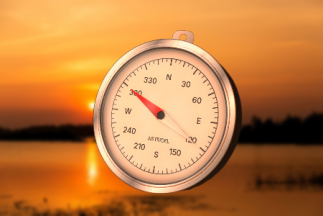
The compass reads 300 °
